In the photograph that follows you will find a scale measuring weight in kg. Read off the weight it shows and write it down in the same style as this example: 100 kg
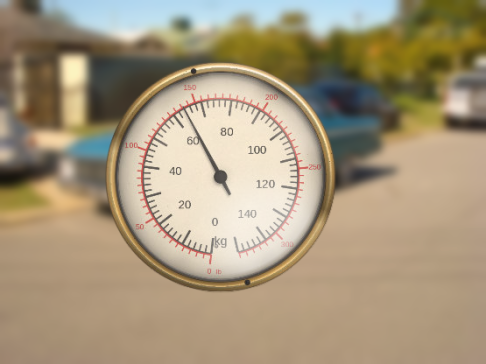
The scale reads 64 kg
